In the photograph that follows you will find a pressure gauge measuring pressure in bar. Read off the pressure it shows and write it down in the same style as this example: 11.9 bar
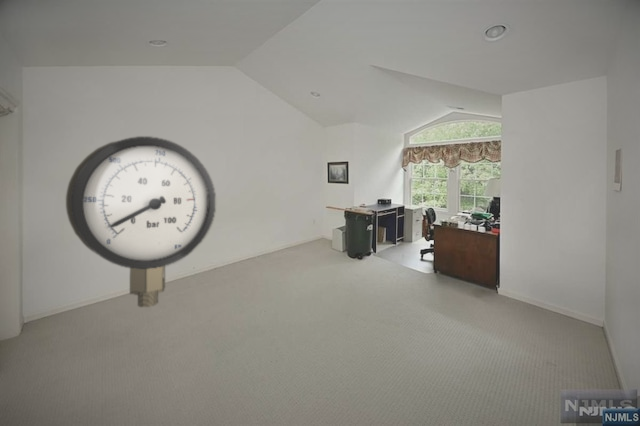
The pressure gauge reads 5 bar
